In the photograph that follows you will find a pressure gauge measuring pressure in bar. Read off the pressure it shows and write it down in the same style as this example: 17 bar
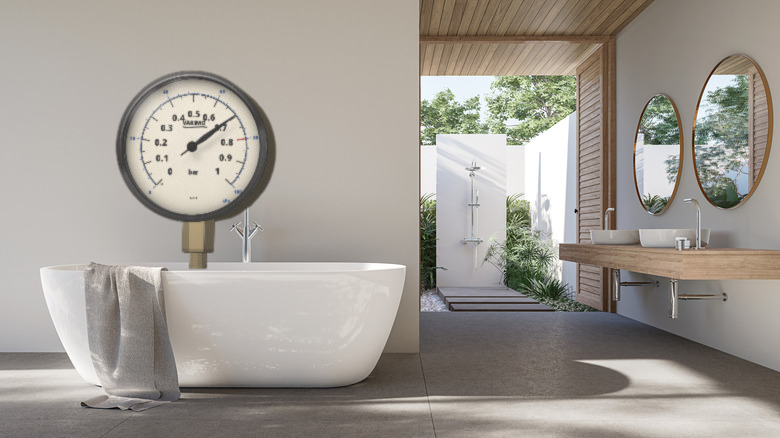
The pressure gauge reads 0.7 bar
